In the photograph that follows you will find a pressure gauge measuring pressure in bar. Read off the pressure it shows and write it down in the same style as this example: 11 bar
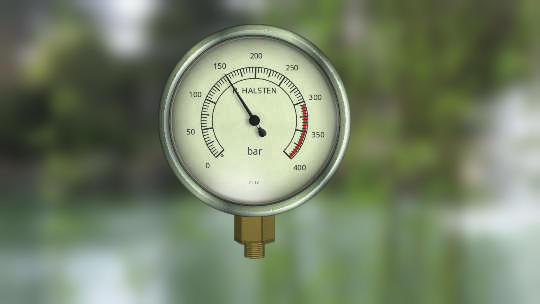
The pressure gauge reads 150 bar
